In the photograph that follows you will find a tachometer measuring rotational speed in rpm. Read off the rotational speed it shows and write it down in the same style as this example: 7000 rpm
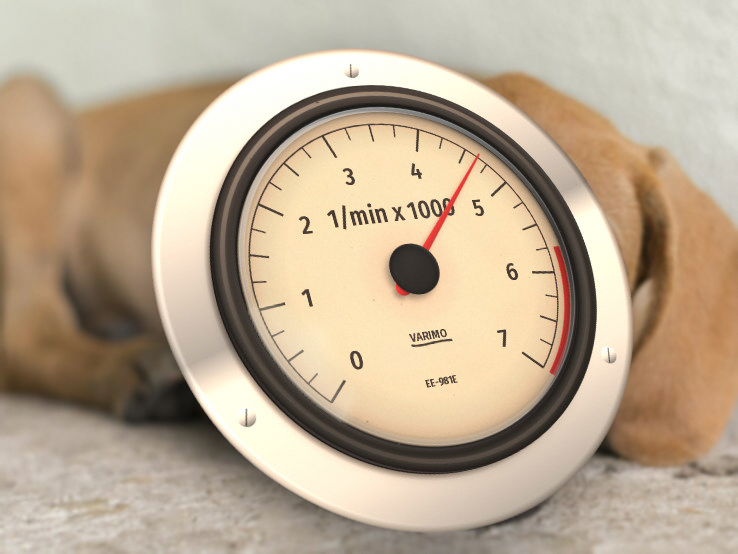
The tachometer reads 4625 rpm
